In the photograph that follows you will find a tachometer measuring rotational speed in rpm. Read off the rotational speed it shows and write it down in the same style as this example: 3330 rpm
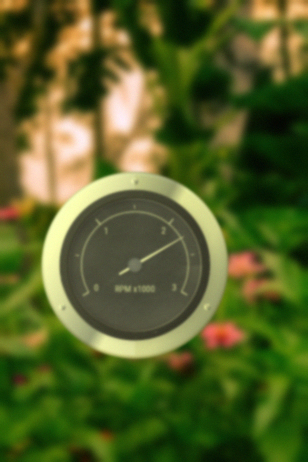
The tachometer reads 2250 rpm
